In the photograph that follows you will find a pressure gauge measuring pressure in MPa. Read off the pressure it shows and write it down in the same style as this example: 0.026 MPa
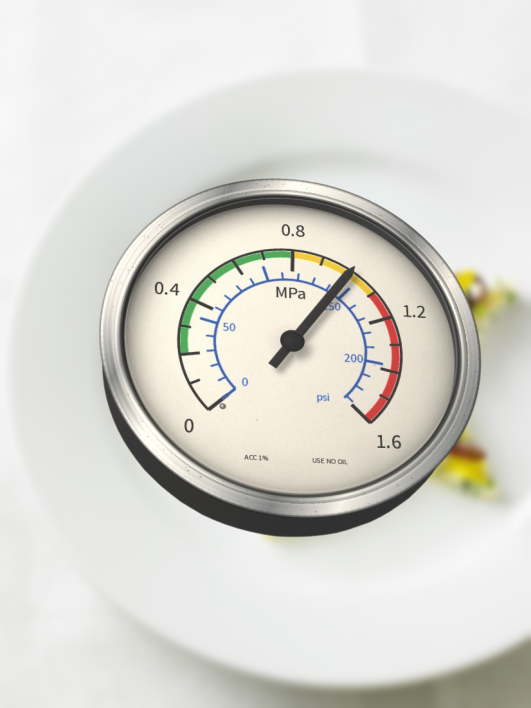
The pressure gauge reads 1 MPa
